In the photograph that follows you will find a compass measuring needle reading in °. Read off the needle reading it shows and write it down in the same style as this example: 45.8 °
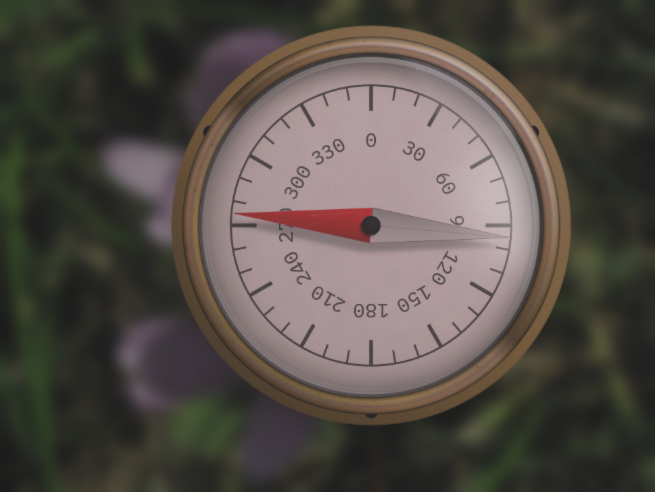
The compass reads 275 °
